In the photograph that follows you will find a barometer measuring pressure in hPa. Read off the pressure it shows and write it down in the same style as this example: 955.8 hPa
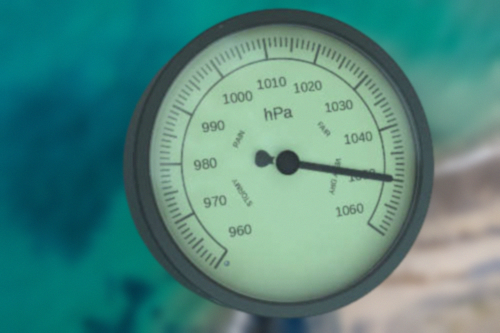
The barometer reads 1050 hPa
